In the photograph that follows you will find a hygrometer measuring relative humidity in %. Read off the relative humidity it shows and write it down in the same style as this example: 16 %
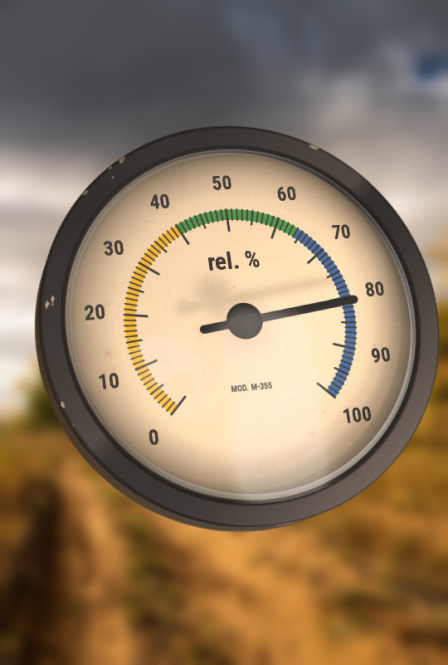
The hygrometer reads 81 %
